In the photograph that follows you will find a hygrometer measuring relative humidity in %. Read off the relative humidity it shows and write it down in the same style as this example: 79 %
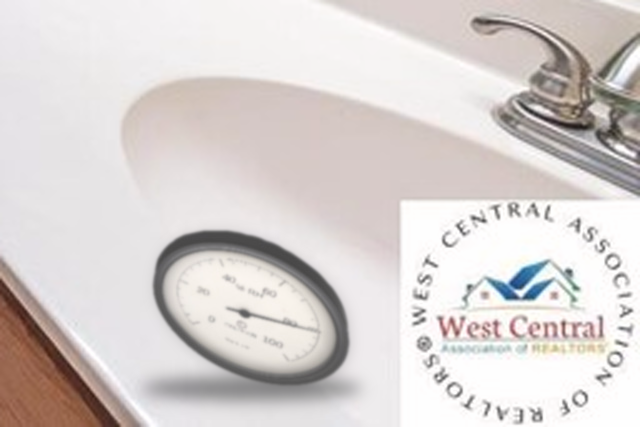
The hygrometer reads 80 %
